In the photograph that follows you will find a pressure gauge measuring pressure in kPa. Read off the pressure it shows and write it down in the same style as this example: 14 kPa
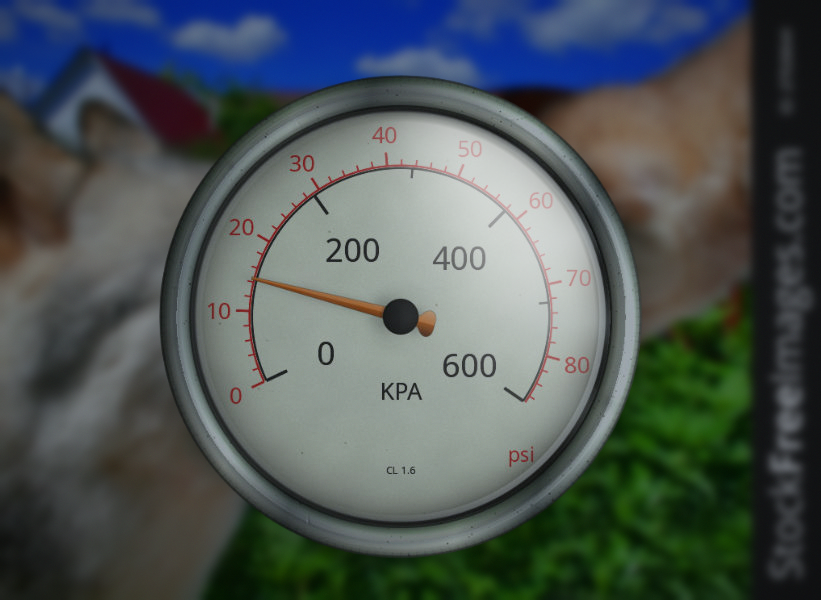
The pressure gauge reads 100 kPa
